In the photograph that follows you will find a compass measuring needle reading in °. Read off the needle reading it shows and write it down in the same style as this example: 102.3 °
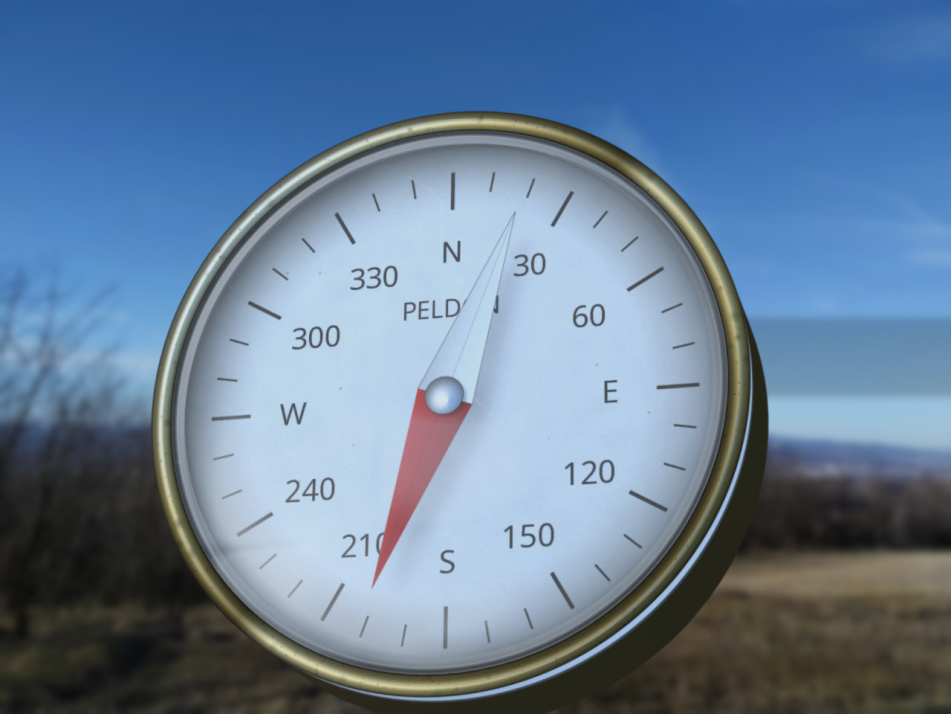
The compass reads 200 °
